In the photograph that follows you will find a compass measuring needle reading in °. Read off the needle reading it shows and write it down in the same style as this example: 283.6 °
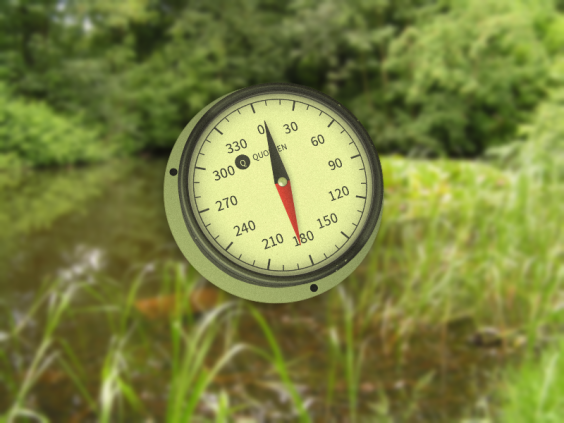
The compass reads 185 °
